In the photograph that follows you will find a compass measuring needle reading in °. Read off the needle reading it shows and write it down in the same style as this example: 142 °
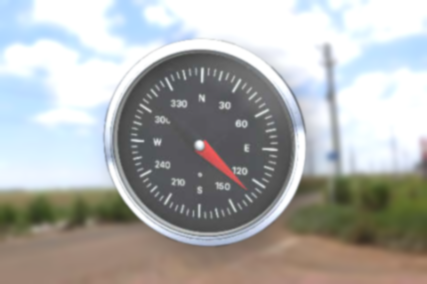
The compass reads 130 °
